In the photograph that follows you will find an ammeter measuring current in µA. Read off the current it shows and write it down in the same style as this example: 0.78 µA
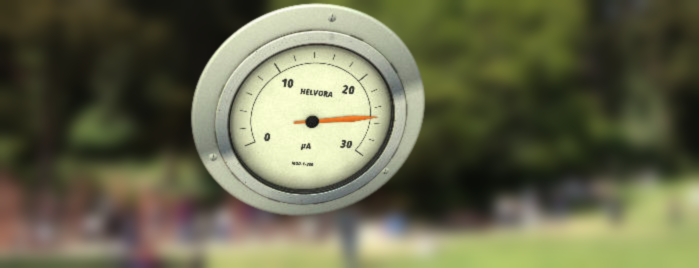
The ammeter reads 25 µA
